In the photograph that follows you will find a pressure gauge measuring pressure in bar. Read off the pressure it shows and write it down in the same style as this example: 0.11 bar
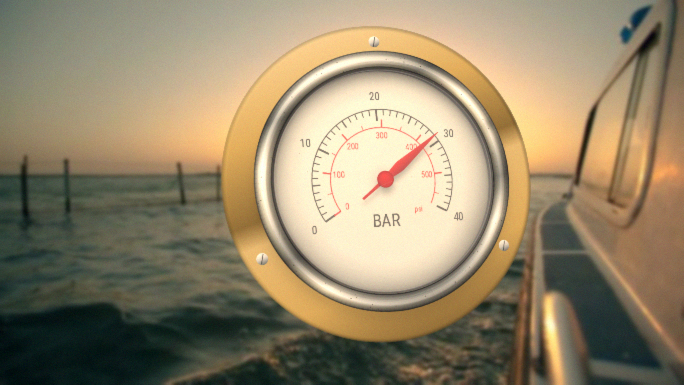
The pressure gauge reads 29 bar
